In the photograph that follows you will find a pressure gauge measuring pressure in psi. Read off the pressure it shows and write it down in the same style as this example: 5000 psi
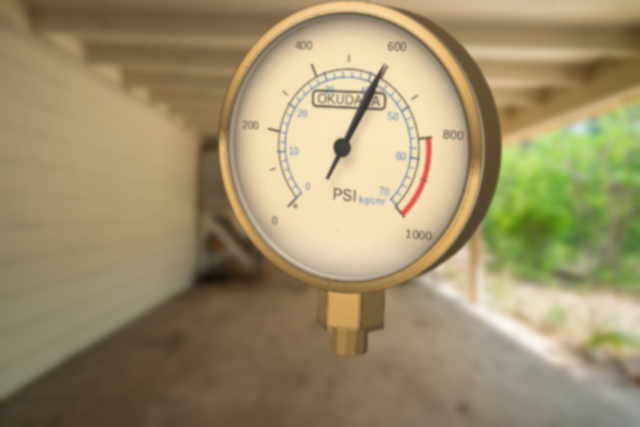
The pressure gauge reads 600 psi
